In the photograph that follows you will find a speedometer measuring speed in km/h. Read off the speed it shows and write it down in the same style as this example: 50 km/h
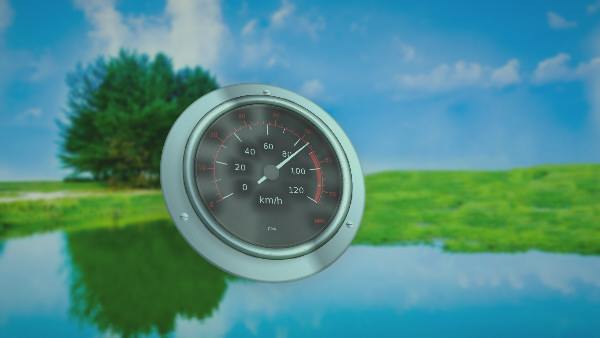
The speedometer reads 85 km/h
